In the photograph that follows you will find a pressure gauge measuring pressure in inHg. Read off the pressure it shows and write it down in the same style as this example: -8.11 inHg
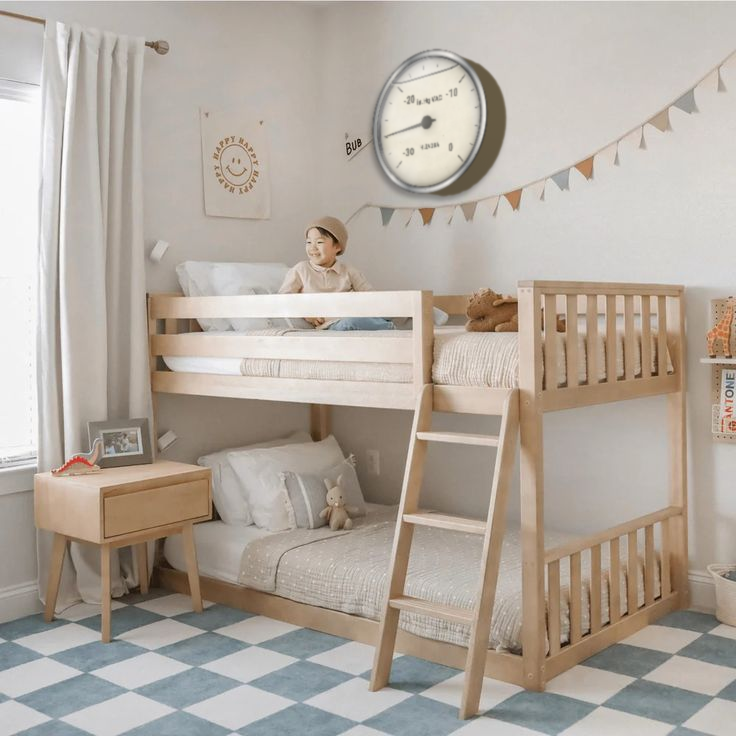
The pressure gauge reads -26 inHg
